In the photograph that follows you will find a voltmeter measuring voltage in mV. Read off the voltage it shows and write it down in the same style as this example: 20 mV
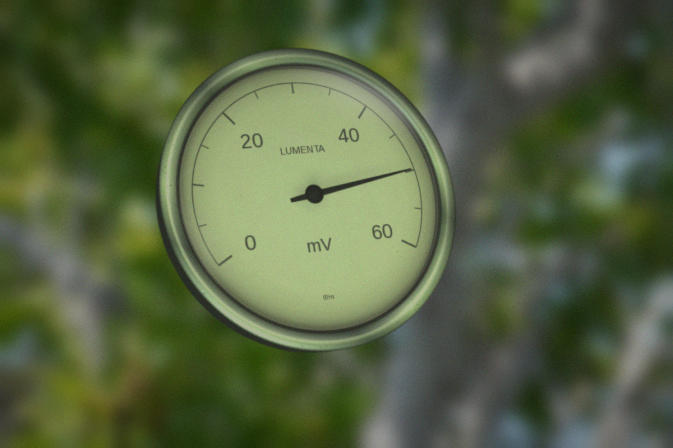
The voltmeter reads 50 mV
